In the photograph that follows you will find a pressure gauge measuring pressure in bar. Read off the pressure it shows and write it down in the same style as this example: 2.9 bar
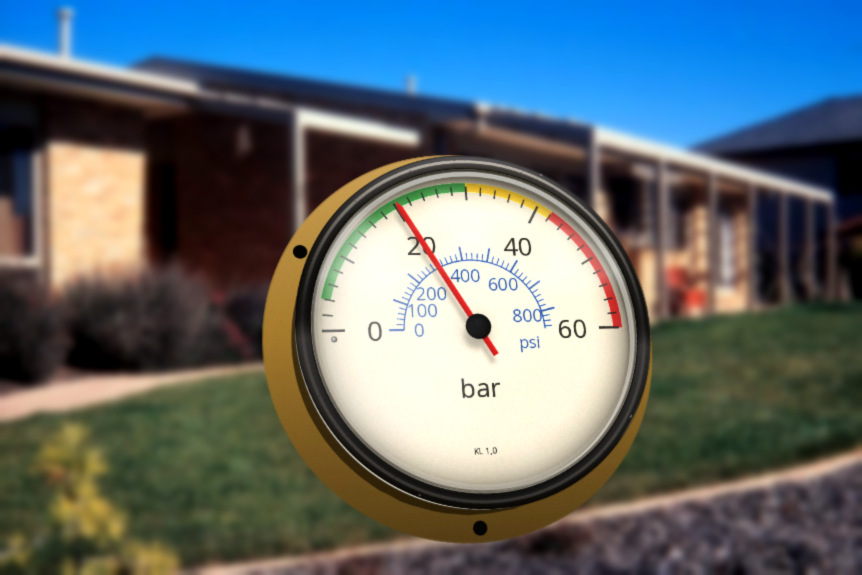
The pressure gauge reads 20 bar
